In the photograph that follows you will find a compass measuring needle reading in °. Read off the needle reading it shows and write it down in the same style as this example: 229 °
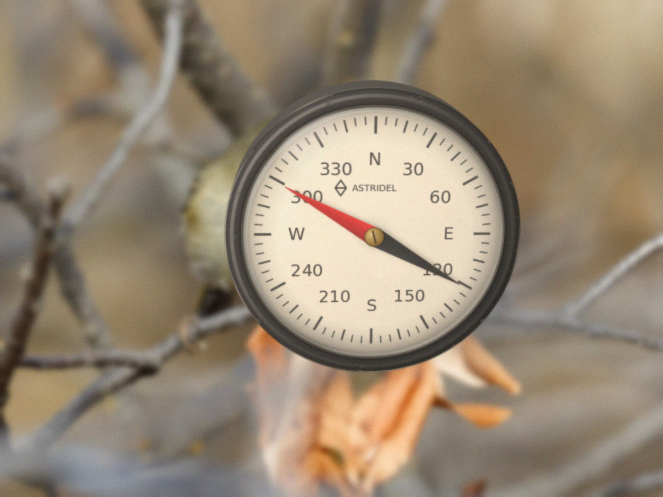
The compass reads 300 °
